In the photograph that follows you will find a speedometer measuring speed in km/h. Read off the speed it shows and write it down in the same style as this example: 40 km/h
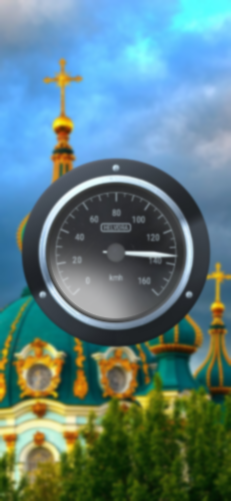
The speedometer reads 135 km/h
